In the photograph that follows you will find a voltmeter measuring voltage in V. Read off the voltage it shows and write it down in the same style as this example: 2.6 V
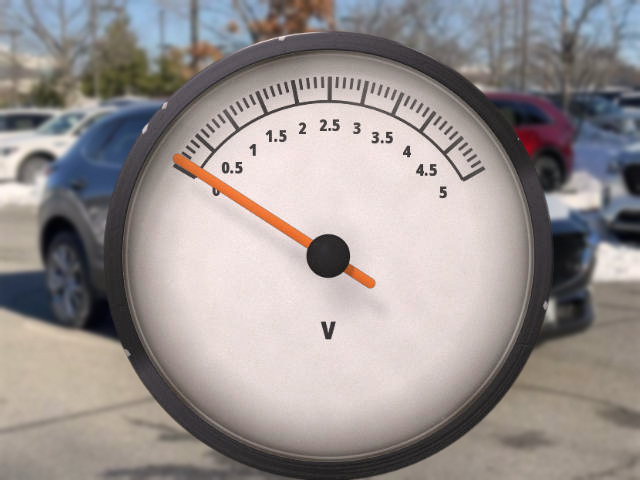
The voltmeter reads 0.1 V
